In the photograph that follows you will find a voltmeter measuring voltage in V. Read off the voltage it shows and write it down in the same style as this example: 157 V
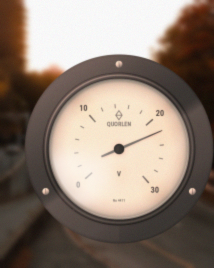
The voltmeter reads 22 V
